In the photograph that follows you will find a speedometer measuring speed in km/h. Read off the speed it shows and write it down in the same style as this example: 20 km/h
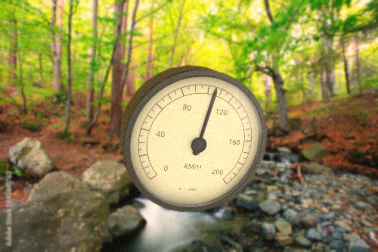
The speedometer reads 105 km/h
